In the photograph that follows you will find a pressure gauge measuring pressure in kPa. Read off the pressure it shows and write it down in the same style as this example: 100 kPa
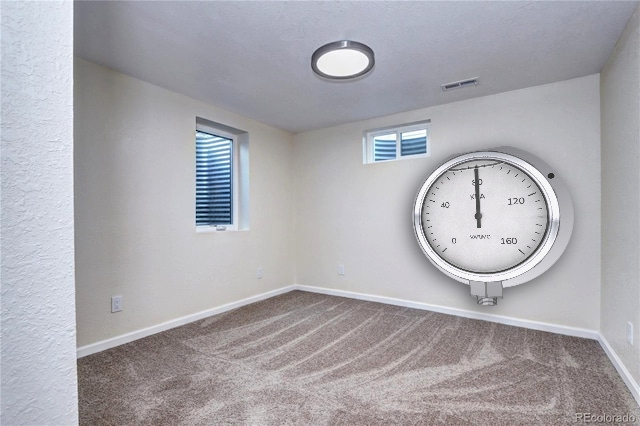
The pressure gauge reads 80 kPa
